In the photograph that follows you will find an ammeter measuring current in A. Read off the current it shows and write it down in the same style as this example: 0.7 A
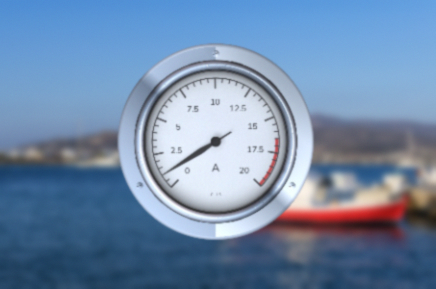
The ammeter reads 1 A
